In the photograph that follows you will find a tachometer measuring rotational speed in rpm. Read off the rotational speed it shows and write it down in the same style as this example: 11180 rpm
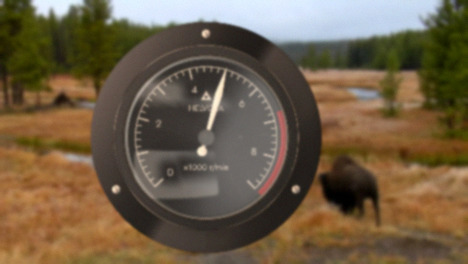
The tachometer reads 5000 rpm
